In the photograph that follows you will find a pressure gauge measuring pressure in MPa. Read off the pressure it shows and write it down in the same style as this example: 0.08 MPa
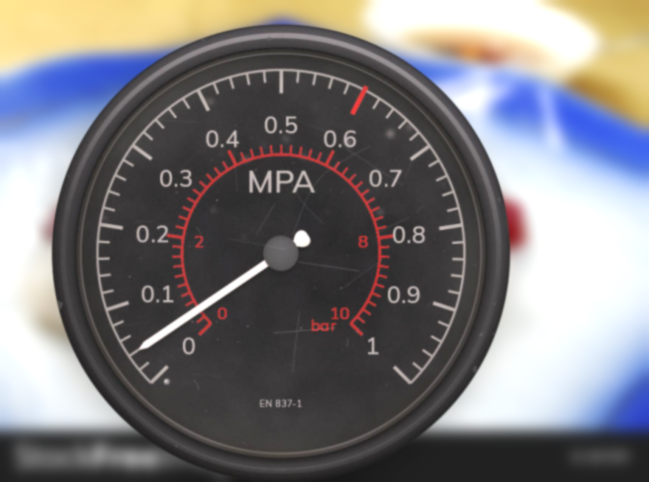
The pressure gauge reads 0.04 MPa
